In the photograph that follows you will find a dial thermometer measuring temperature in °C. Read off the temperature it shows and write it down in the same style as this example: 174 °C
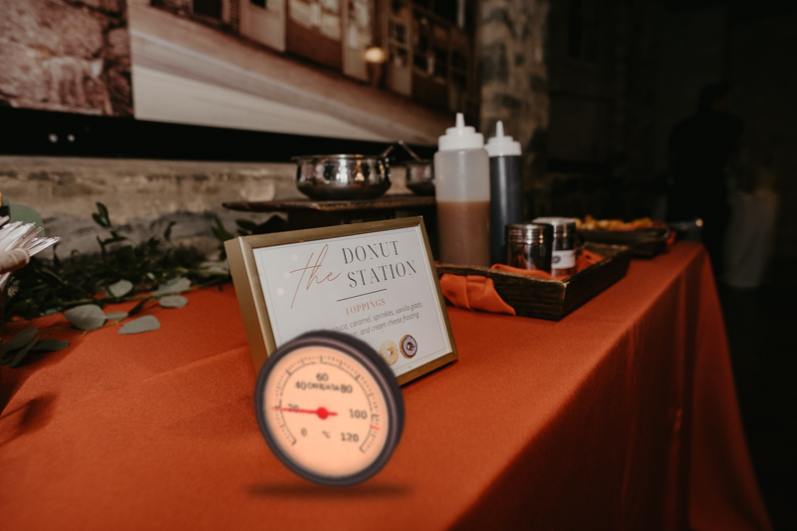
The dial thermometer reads 20 °C
